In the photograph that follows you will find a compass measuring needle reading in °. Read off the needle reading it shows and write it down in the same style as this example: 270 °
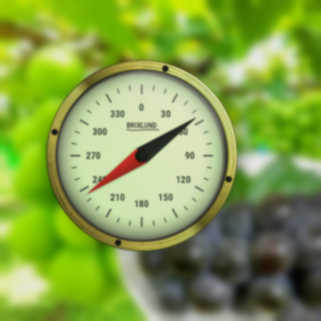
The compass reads 235 °
